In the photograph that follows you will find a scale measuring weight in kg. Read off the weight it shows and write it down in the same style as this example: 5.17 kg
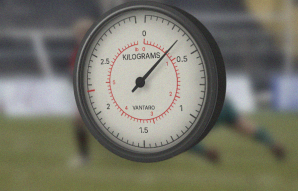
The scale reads 0.35 kg
